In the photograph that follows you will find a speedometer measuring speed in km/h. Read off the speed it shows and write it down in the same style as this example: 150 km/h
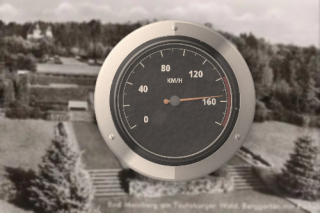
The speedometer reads 155 km/h
